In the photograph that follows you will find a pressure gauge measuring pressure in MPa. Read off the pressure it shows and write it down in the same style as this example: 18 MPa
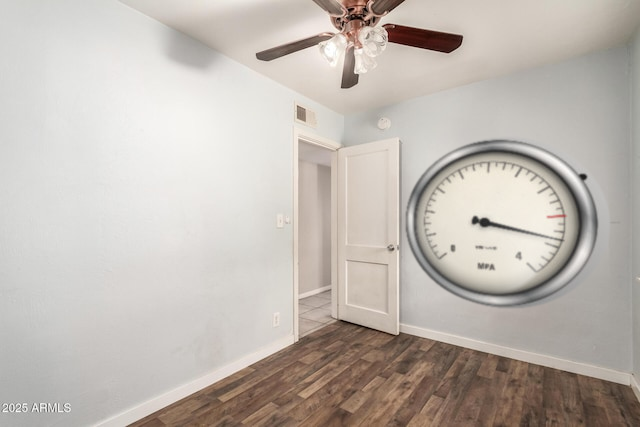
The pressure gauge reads 3.5 MPa
